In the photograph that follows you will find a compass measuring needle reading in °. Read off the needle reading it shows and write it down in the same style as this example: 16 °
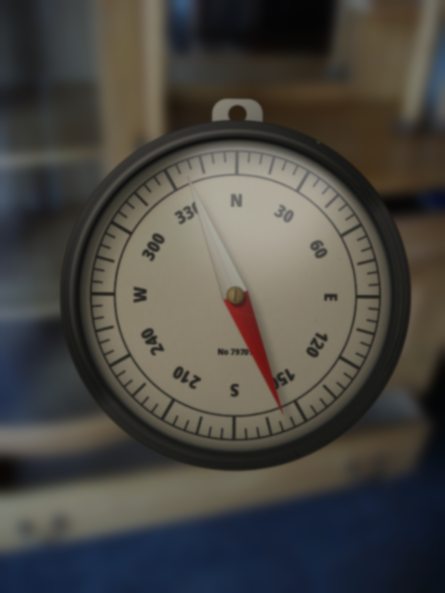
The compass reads 157.5 °
